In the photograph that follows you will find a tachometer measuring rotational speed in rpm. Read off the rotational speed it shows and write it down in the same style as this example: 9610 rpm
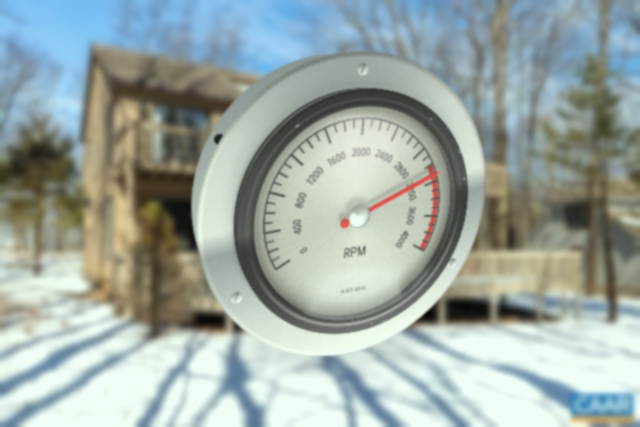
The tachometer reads 3100 rpm
